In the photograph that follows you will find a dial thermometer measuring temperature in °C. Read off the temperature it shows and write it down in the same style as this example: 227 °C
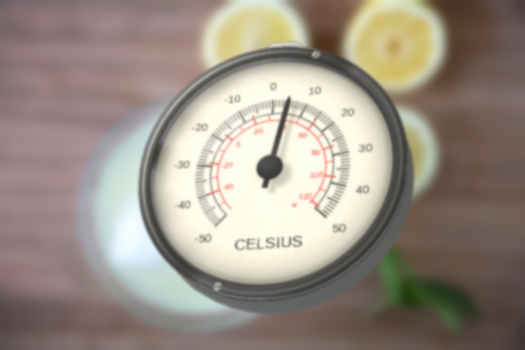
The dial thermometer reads 5 °C
